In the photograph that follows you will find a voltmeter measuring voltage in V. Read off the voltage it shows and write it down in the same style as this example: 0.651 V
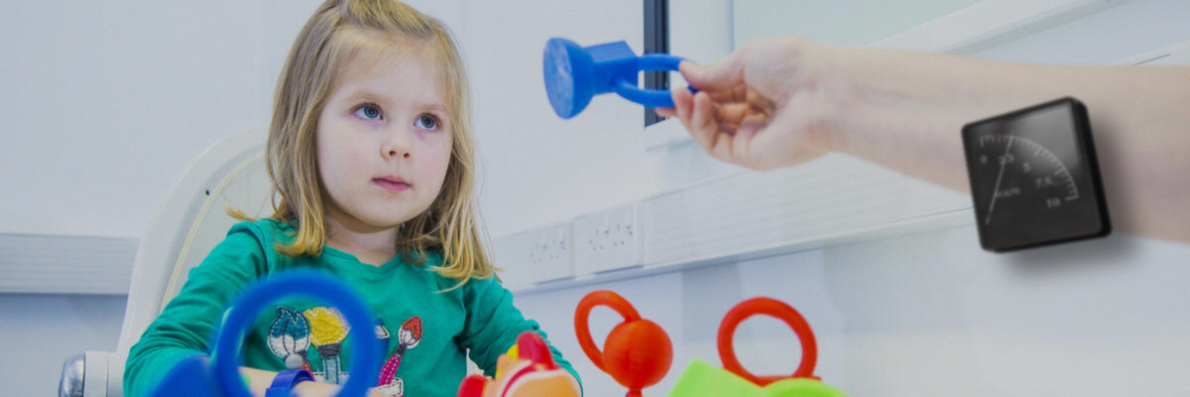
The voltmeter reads 2.5 V
